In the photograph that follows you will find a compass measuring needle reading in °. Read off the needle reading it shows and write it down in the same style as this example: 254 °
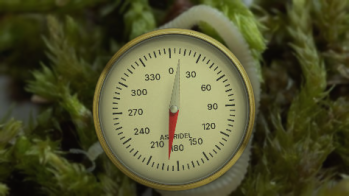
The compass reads 190 °
